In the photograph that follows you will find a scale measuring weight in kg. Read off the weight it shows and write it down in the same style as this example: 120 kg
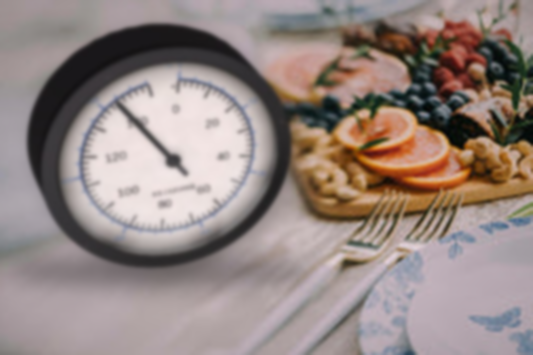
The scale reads 140 kg
